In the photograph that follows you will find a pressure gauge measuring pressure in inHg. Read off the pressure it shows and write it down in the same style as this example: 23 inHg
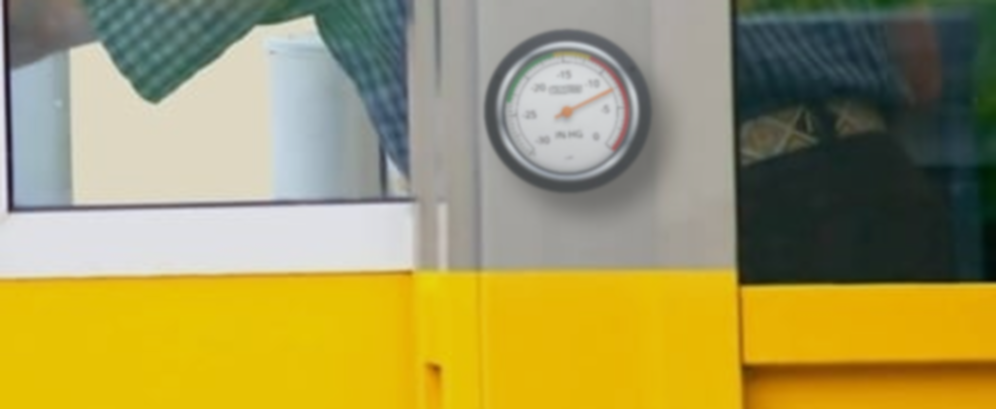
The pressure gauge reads -7.5 inHg
